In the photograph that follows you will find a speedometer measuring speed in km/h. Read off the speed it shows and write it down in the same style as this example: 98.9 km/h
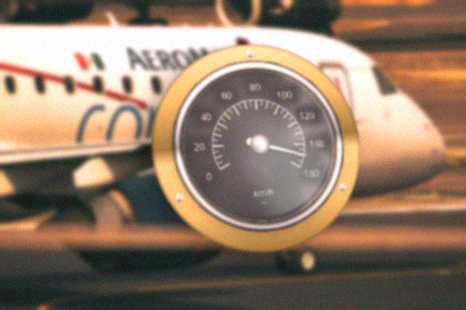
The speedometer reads 150 km/h
